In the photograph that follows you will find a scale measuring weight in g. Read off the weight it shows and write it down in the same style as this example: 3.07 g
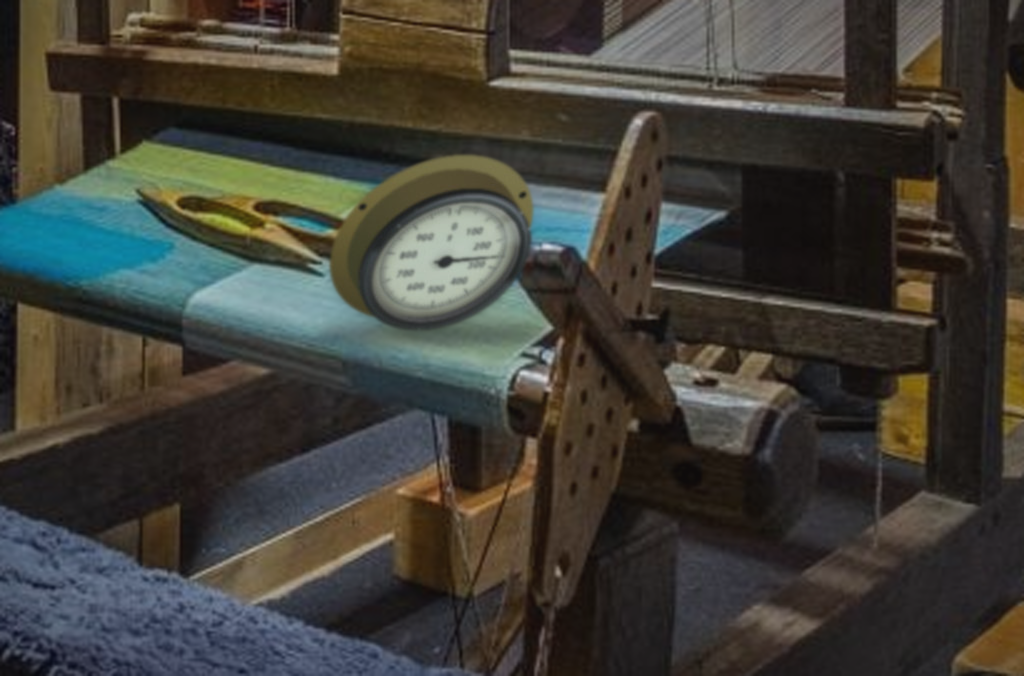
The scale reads 250 g
